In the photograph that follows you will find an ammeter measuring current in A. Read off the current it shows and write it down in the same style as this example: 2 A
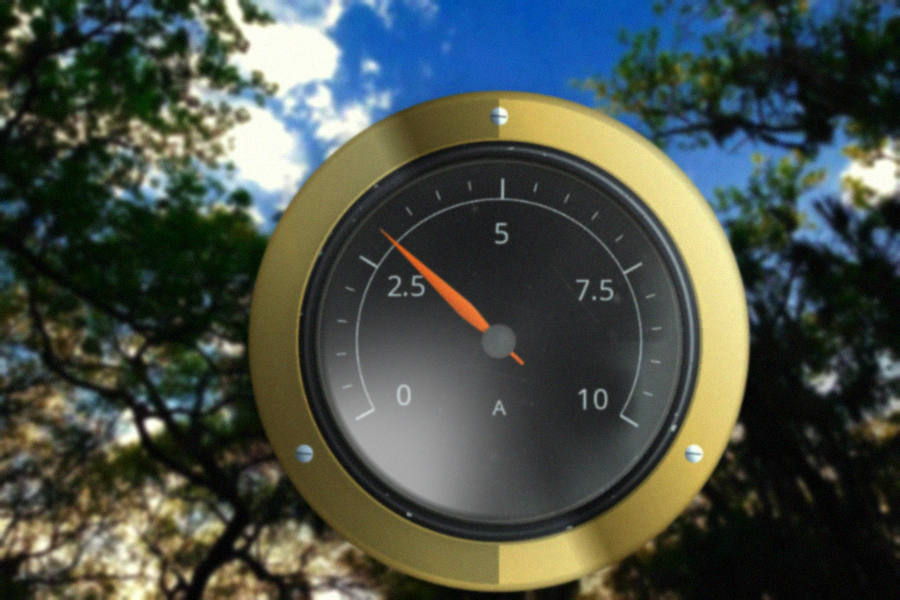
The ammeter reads 3 A
